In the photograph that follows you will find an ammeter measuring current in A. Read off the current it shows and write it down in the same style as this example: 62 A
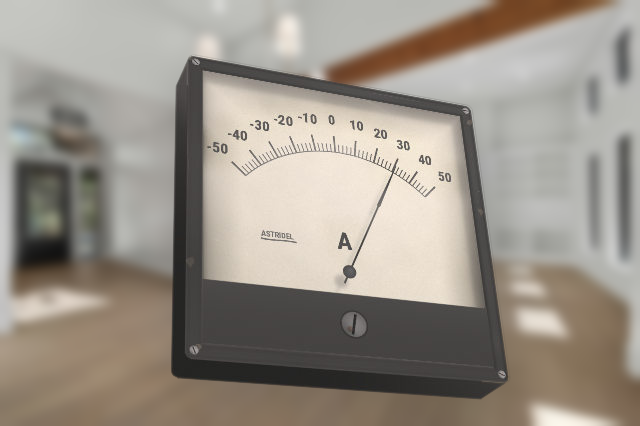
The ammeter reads 30 A
